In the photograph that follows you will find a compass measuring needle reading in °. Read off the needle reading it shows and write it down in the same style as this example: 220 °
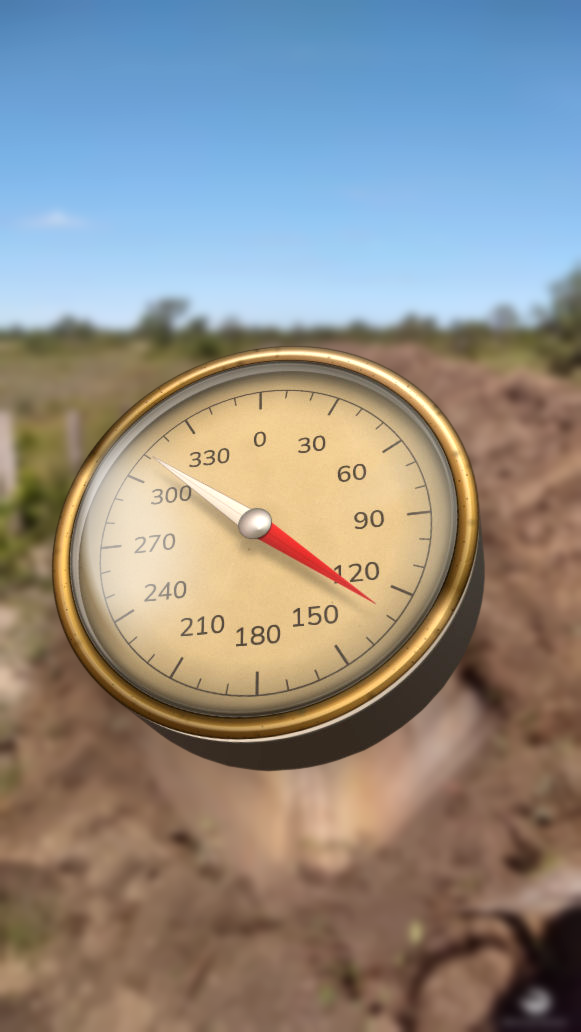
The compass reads 130 °
